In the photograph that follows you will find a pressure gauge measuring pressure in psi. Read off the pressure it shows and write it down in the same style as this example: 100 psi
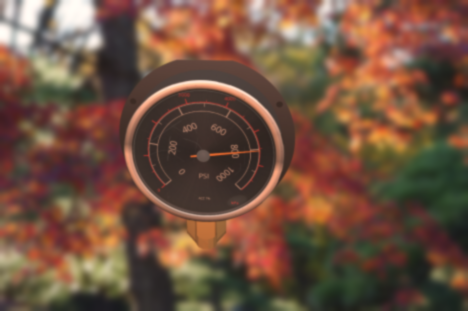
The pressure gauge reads 800 psi
